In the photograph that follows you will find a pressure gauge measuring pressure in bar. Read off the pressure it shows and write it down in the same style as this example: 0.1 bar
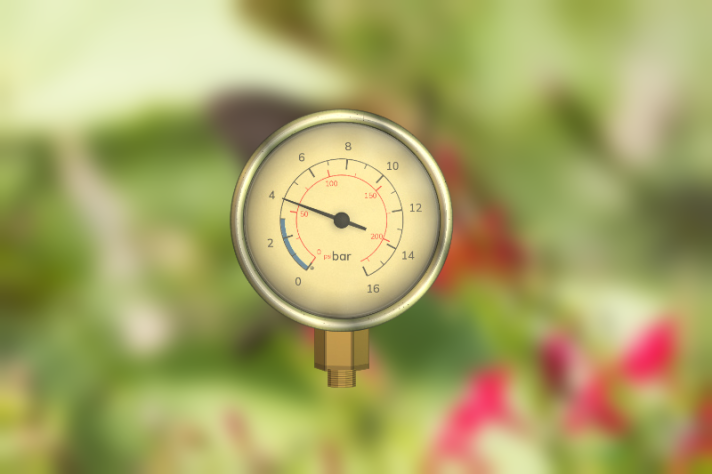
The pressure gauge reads 4 bar
